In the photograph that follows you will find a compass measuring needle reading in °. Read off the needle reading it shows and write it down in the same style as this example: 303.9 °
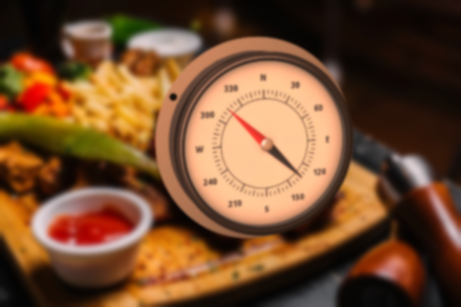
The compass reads 315 °
